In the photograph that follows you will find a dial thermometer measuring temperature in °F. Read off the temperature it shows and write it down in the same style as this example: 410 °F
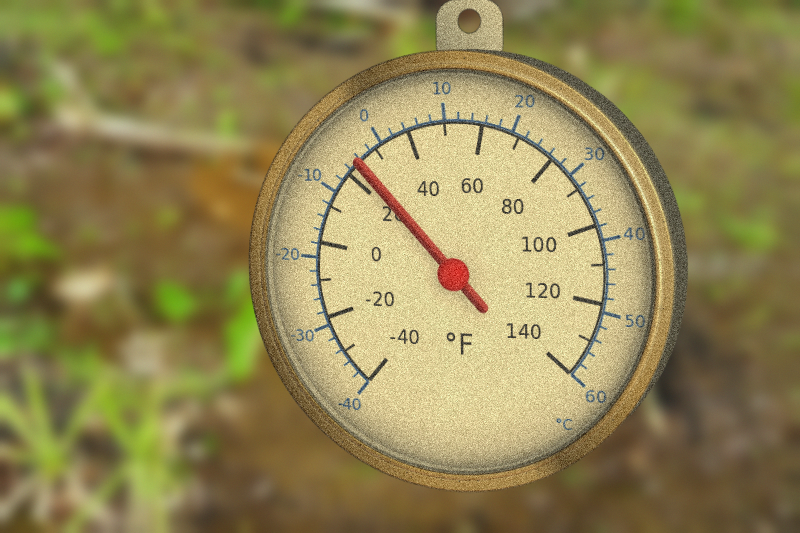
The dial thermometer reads 25 °F
